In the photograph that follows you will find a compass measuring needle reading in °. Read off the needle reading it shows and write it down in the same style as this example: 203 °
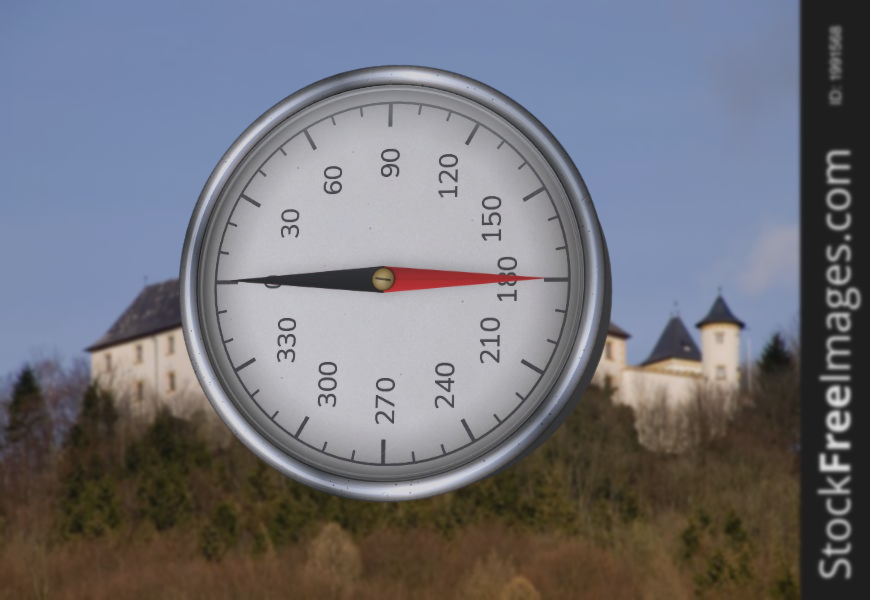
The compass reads 180 °
